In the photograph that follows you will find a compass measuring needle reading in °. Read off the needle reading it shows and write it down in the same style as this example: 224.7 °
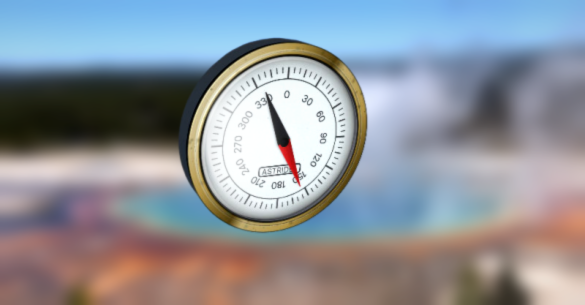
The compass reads 155 °
